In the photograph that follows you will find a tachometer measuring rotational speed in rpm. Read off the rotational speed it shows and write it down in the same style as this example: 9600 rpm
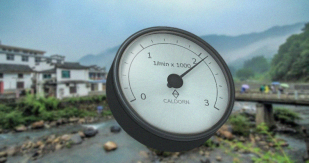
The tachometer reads 2100 rpm
